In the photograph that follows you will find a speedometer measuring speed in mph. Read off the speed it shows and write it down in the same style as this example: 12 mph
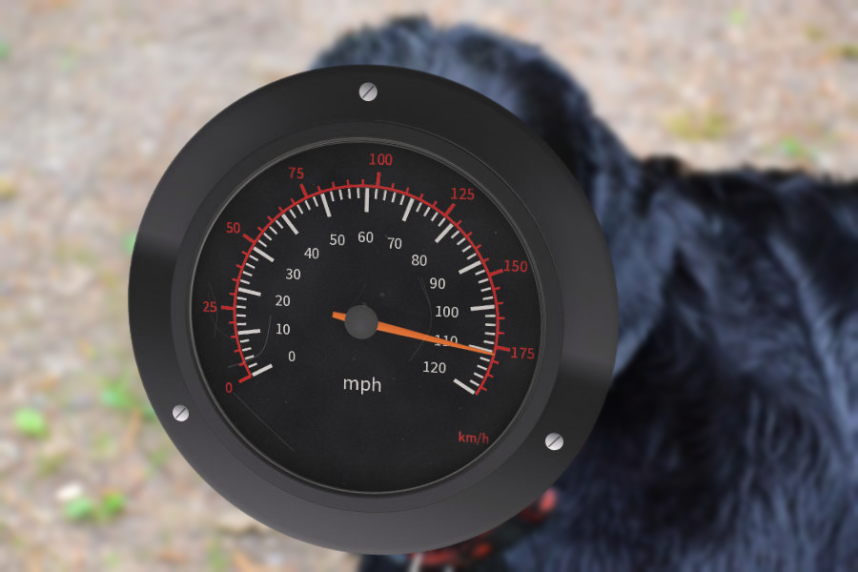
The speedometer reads 110 mph
